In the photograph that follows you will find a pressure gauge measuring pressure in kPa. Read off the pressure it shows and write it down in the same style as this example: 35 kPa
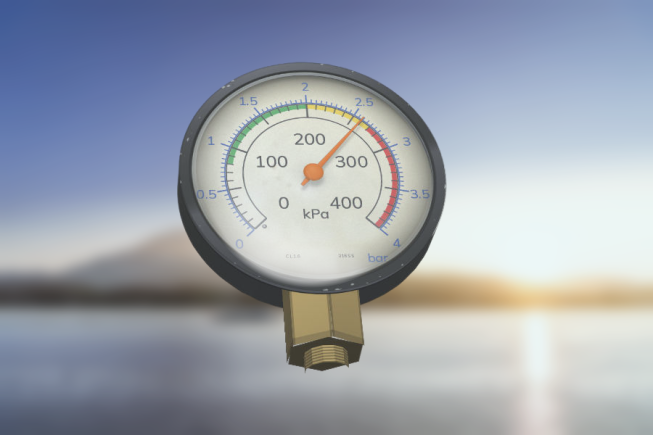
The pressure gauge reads 260 kPa
